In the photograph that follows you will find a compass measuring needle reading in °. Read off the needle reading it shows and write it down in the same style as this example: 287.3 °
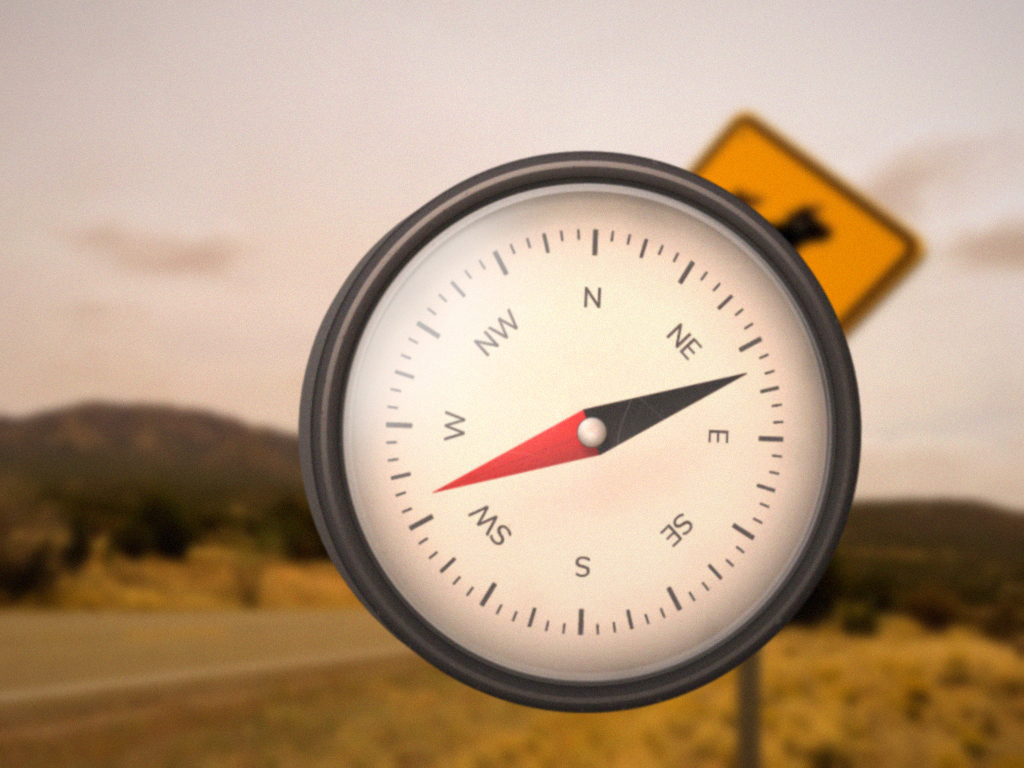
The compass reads 247.5 °
